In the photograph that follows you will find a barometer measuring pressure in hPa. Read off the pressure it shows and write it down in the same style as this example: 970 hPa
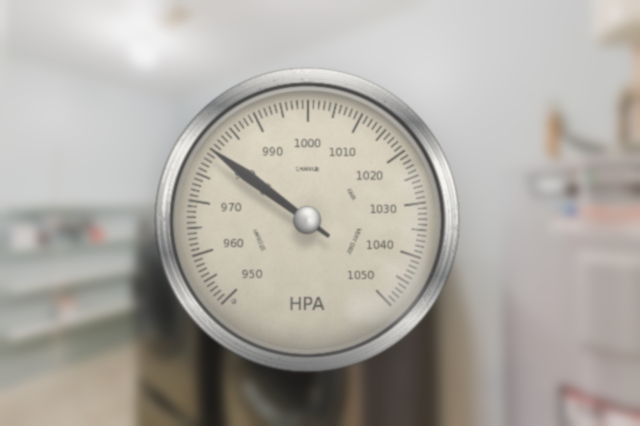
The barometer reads 980 hPa
